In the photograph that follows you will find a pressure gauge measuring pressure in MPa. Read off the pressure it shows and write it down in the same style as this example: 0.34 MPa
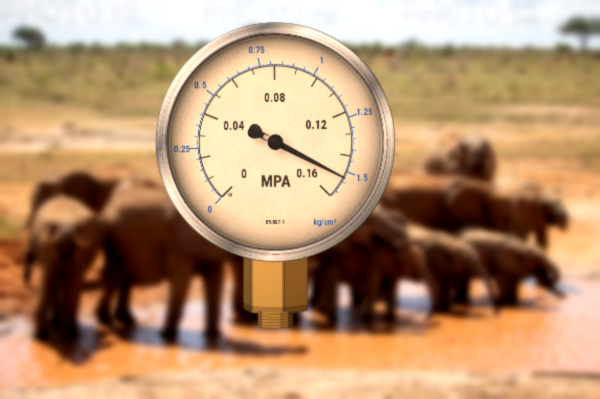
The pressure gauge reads 0.15 MPa
